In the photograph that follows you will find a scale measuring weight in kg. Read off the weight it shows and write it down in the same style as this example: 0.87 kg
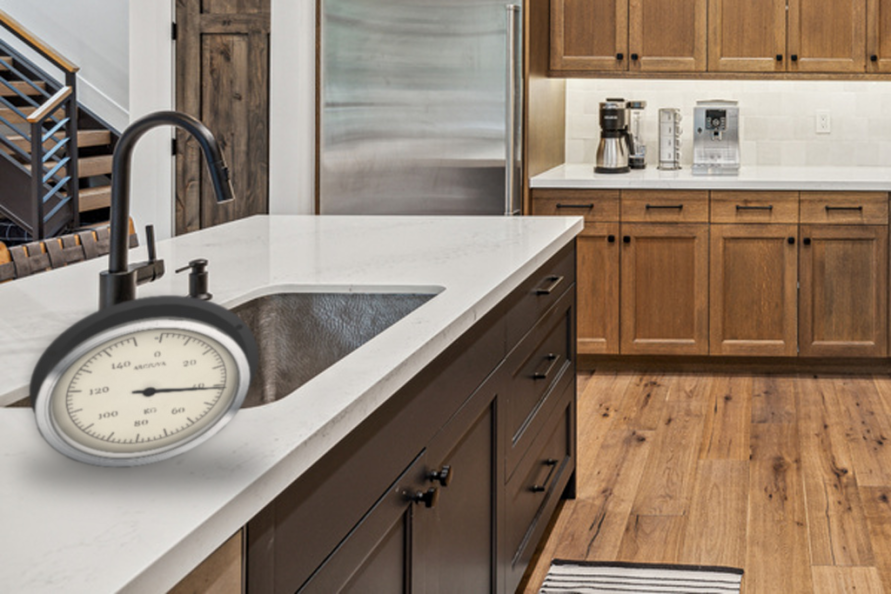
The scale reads 40 kg
